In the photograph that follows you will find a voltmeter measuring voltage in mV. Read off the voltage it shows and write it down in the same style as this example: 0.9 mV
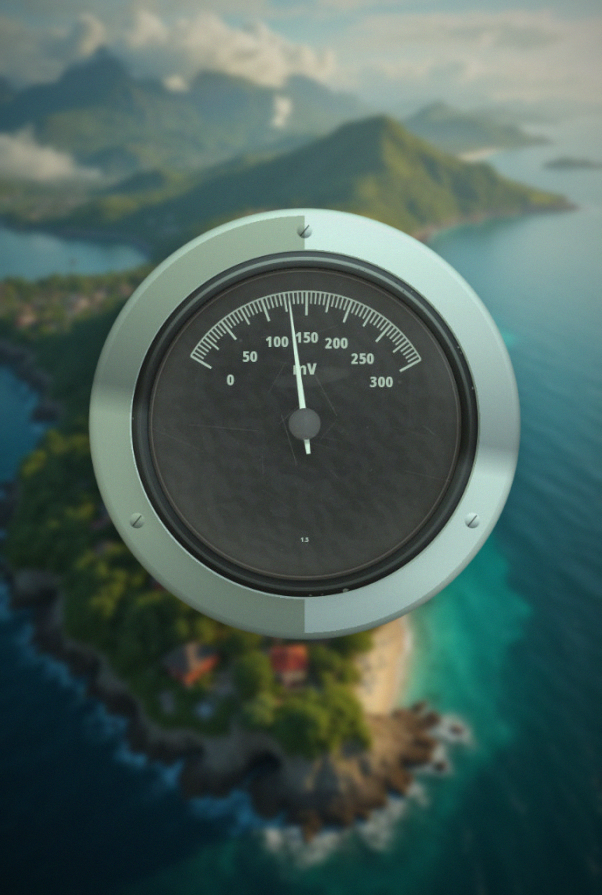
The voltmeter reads 130 mV
